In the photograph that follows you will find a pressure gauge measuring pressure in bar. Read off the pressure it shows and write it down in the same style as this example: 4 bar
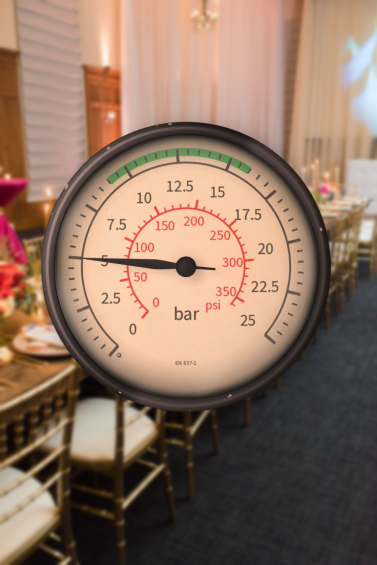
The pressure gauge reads 5 bar
